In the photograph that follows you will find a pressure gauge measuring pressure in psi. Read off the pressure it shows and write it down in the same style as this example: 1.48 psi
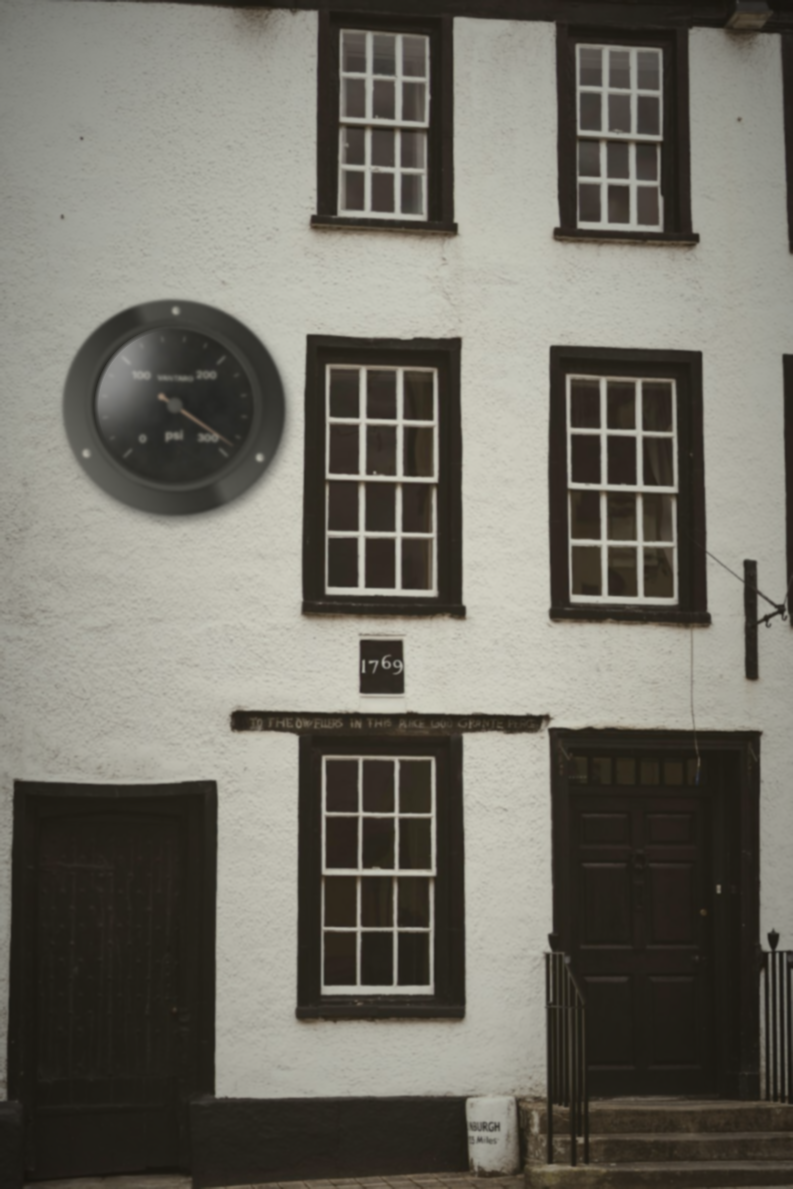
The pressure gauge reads 290 psi
